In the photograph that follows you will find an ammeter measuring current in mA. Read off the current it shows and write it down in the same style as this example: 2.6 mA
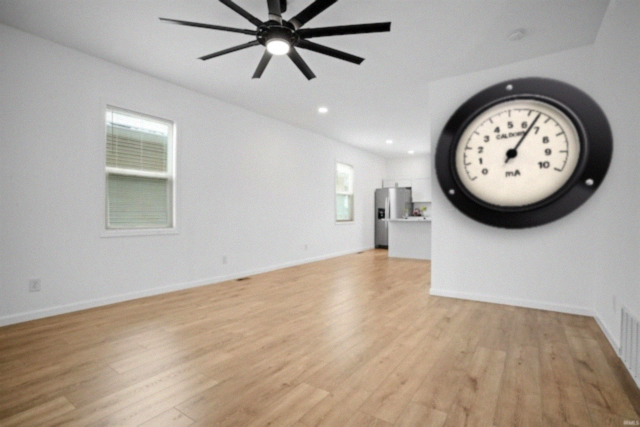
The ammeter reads 6.5 mA
